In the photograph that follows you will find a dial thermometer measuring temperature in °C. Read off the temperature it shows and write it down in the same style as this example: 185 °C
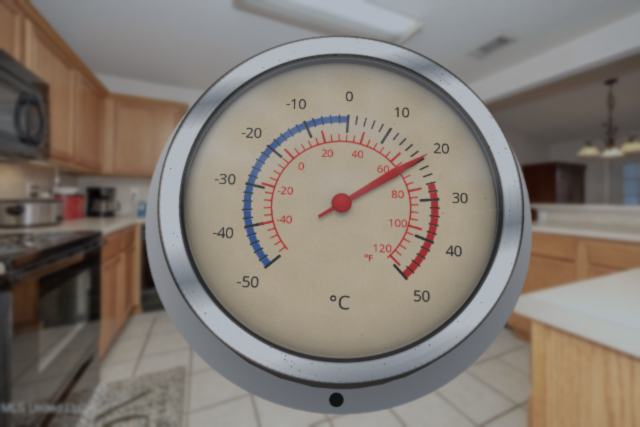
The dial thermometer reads 20 °C
